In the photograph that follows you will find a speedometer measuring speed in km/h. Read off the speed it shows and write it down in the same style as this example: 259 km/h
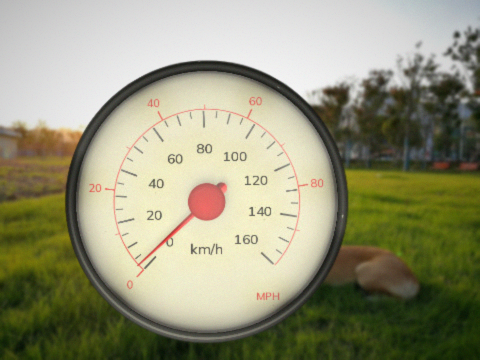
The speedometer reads 2.5 km/h
